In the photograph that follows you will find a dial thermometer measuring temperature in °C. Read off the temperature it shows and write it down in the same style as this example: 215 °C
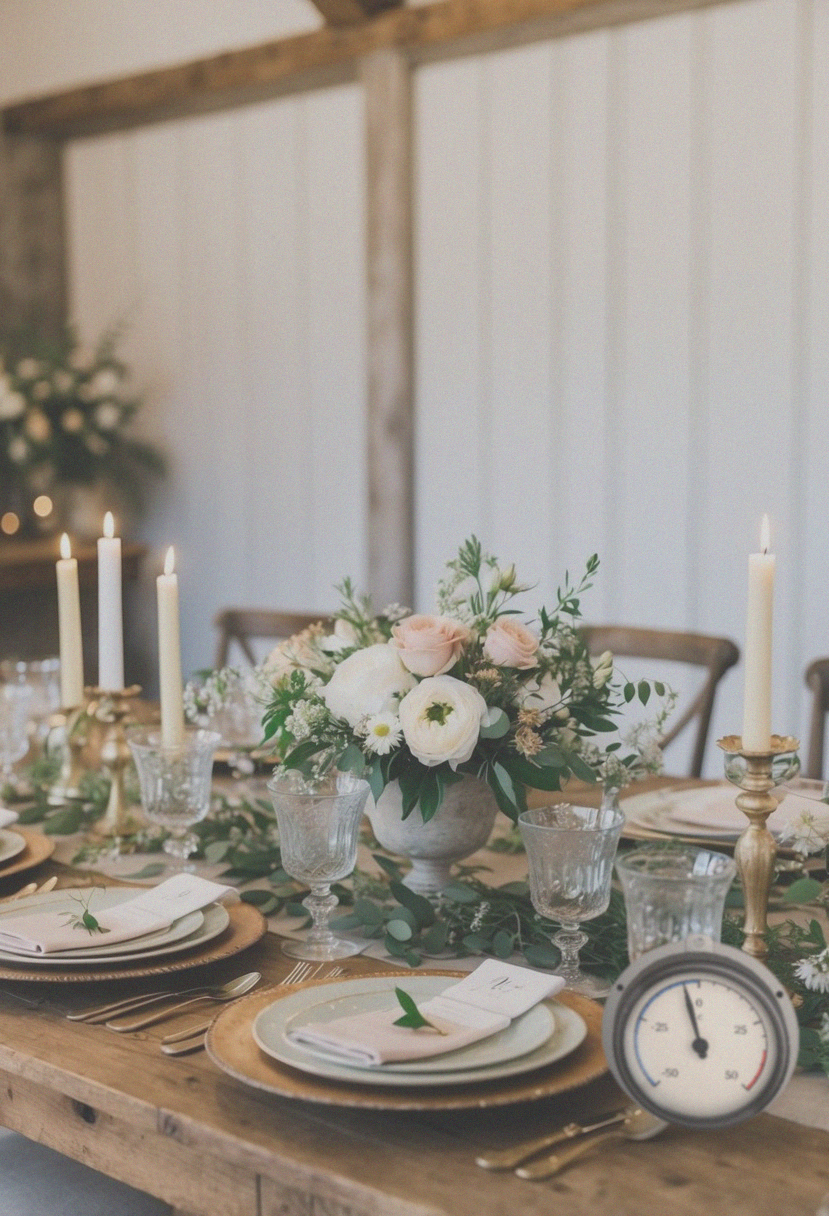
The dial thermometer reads -5 °C
